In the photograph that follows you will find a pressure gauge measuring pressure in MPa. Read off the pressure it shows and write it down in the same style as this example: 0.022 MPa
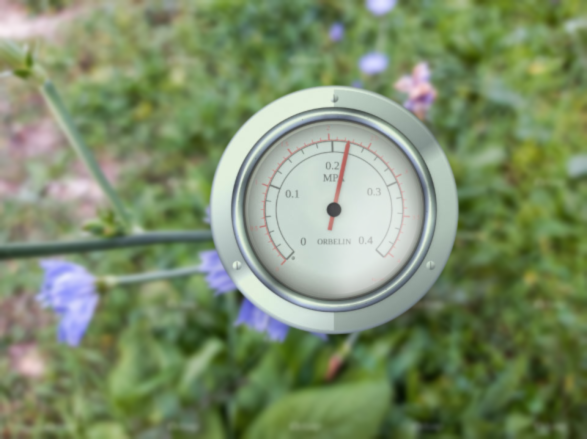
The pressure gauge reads 0.22 MPa
